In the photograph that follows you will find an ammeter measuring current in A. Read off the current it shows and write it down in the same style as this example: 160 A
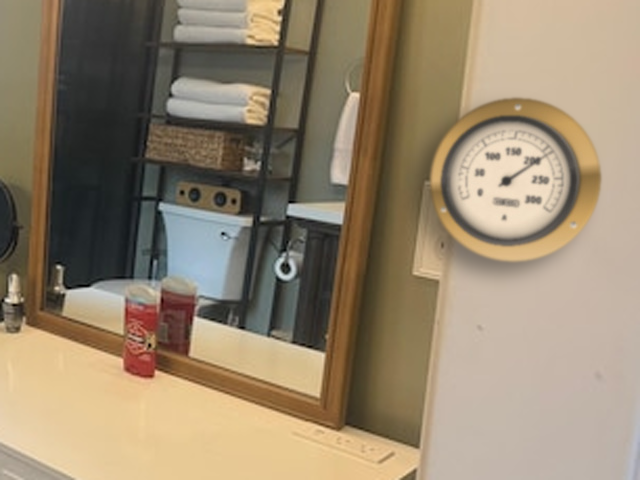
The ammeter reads 210 A
